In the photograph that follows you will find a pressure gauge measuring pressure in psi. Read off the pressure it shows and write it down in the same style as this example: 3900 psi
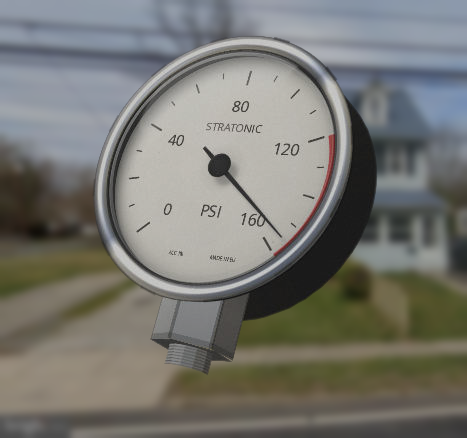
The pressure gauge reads 155 psi
